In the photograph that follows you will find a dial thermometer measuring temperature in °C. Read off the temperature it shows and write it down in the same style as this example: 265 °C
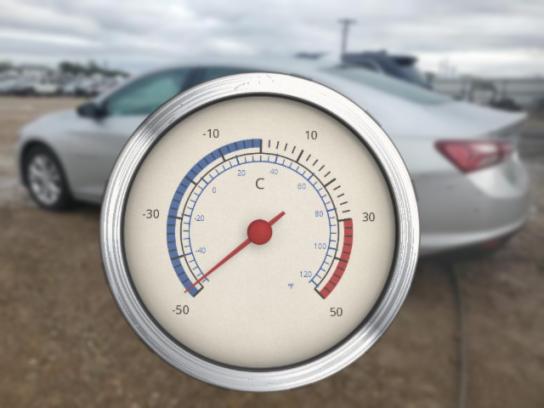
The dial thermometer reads -48 °C
